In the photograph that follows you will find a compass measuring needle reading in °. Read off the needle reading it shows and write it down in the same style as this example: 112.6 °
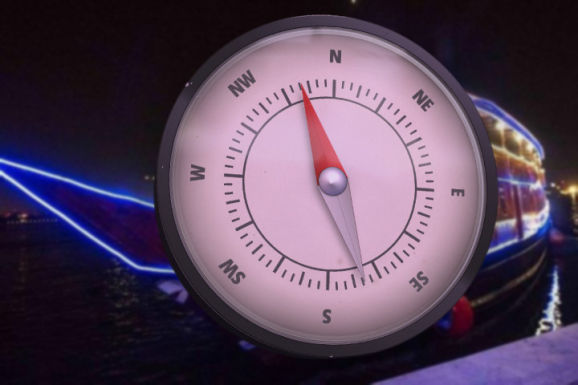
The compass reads 340 °
